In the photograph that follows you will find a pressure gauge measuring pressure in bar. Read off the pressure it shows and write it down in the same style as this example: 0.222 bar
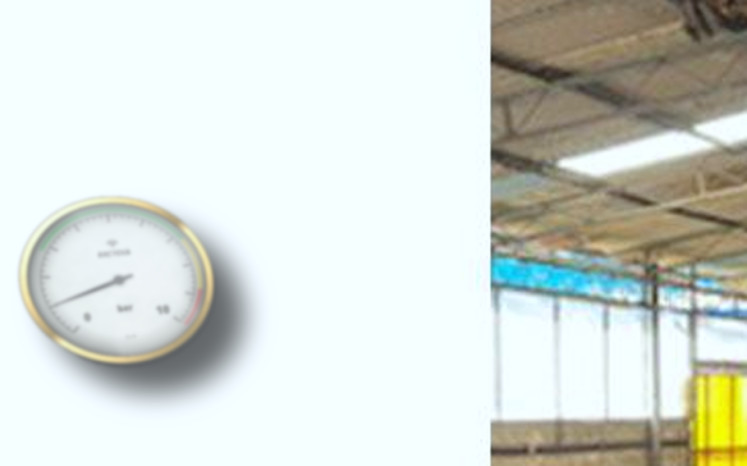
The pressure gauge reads 1 bar
